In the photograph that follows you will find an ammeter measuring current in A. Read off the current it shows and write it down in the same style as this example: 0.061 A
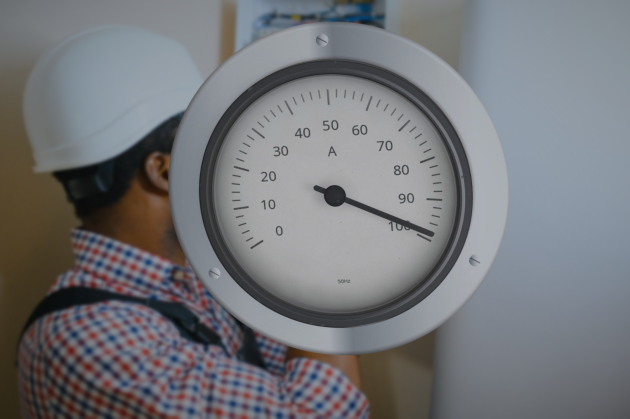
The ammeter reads 98 A
